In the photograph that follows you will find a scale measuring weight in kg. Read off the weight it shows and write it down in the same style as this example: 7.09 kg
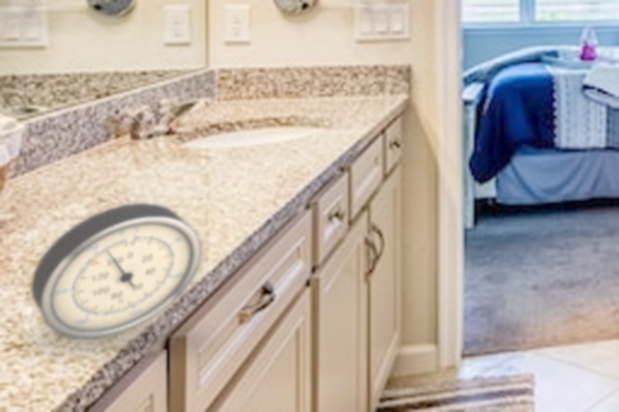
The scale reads 140 kg
